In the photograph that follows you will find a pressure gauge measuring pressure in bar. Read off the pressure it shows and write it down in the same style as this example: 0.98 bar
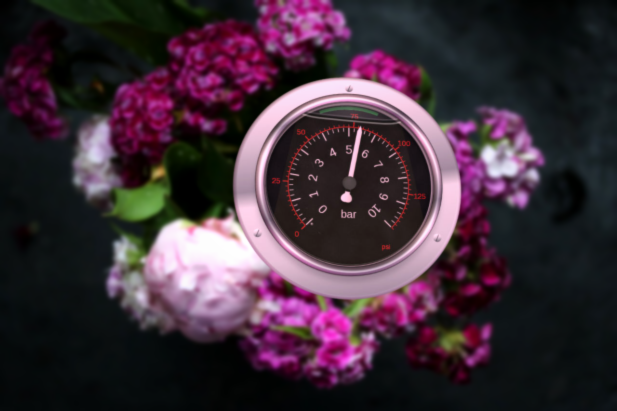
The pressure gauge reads 5.4 bar
